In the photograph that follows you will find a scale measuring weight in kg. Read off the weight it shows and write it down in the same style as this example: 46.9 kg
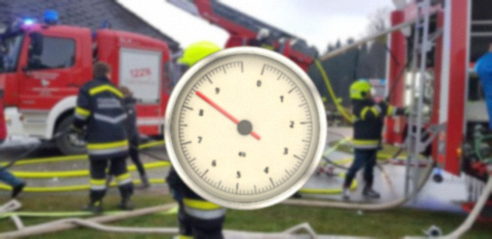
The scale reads 8.5 kg
